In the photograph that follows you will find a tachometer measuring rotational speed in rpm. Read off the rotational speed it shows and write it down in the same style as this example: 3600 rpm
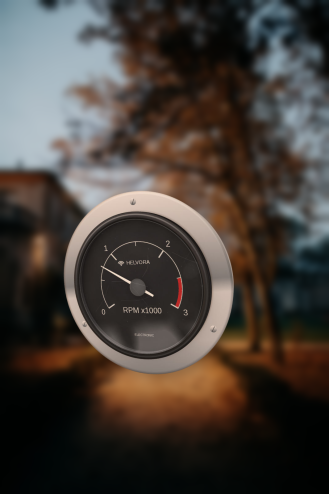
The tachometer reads 750 rpm
